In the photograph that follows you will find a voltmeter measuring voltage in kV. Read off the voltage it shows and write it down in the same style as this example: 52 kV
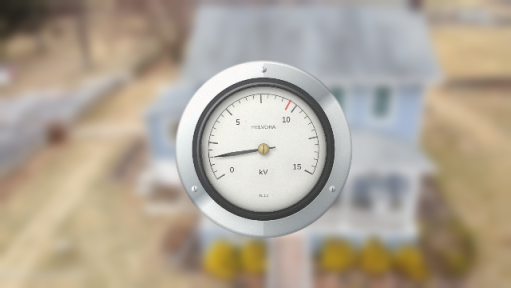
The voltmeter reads 1.5 kV
